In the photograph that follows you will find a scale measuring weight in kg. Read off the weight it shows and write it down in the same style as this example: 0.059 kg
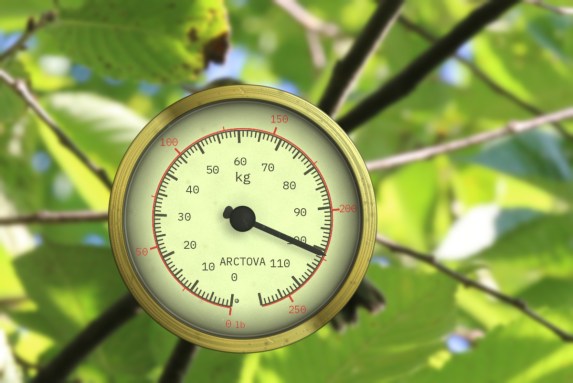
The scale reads 101 kg
